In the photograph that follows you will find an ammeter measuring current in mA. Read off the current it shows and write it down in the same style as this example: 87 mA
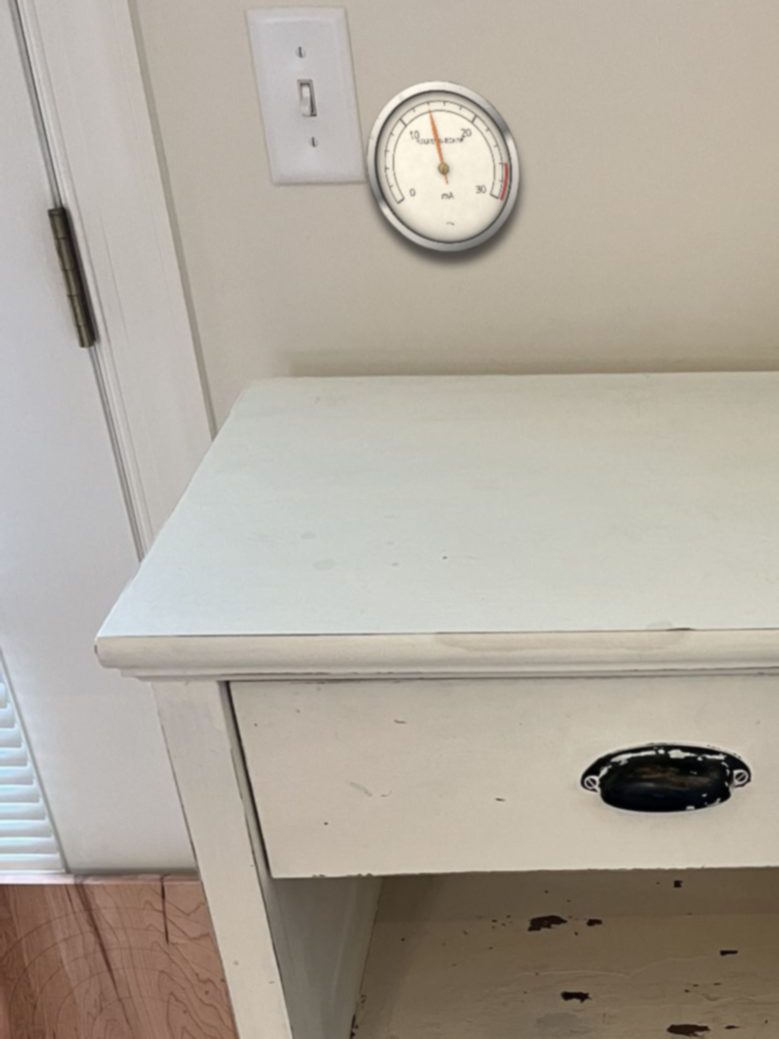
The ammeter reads 14 mA
